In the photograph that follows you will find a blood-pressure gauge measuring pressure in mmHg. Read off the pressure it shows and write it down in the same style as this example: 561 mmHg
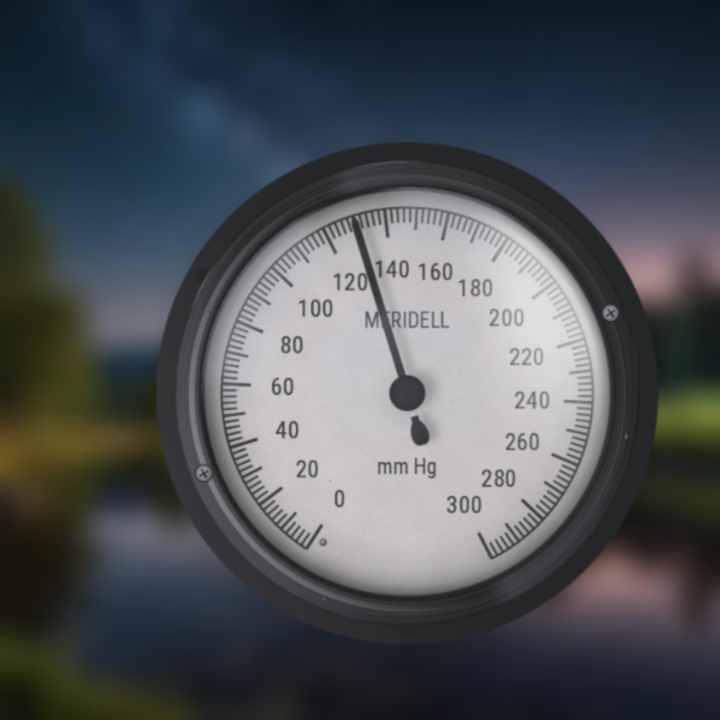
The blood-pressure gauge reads 130 mmHg
